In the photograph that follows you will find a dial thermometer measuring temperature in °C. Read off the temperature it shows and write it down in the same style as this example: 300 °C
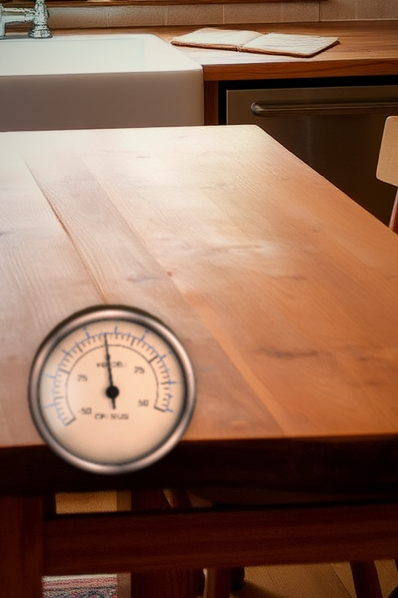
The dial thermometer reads 0 °C
